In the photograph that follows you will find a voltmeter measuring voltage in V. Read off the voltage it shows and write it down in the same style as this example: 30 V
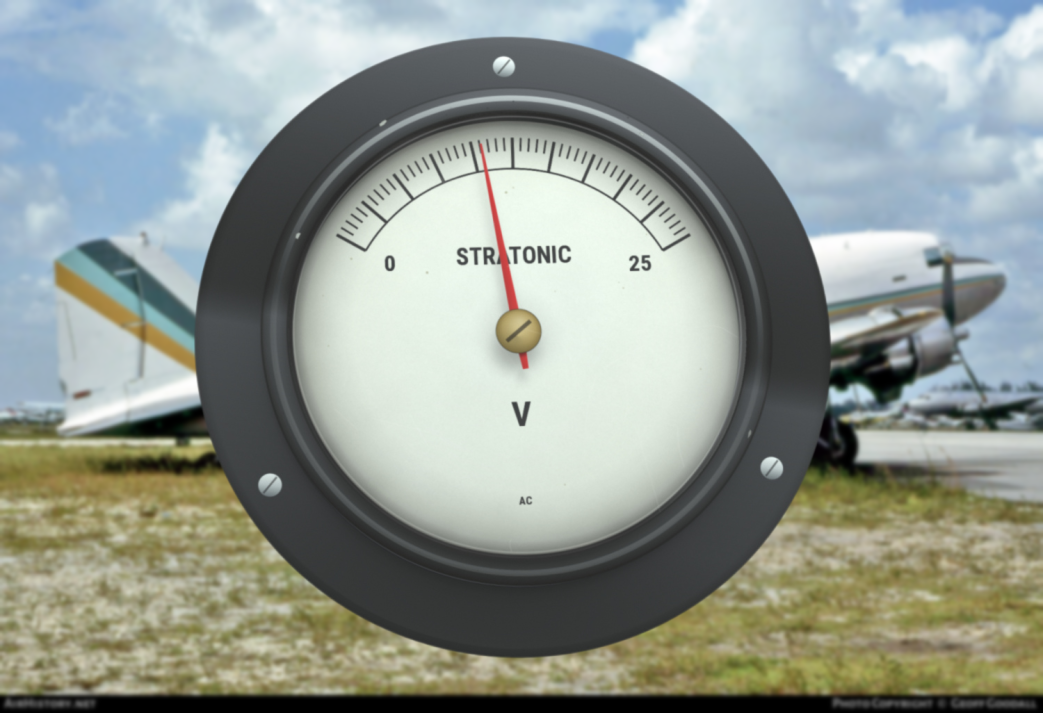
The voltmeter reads 10.5 V
